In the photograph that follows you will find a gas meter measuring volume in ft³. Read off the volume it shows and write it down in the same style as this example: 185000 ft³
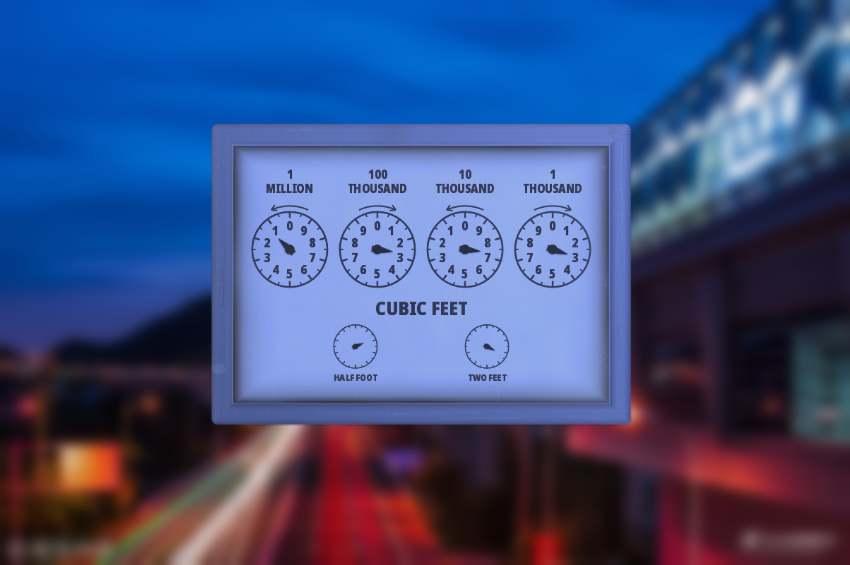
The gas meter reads 127300 ft³
